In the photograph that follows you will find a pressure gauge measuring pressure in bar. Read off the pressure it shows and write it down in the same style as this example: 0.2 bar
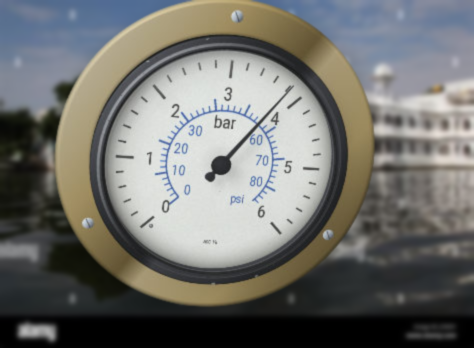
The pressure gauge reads 3.8 bar
